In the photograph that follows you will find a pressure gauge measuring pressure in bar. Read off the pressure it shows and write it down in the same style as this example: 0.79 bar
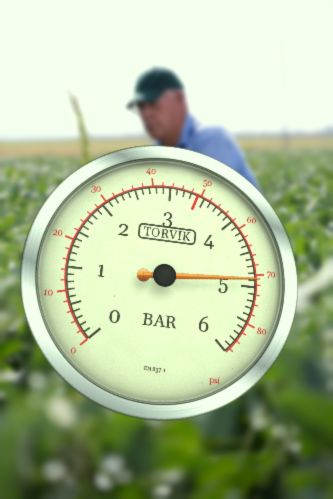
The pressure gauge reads 4.9 bar
